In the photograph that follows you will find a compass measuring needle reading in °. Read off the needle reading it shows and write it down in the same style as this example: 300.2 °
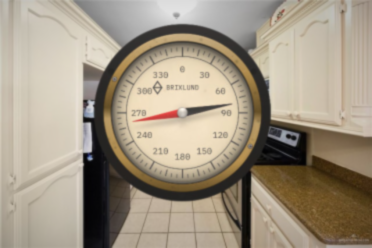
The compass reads 260 °
